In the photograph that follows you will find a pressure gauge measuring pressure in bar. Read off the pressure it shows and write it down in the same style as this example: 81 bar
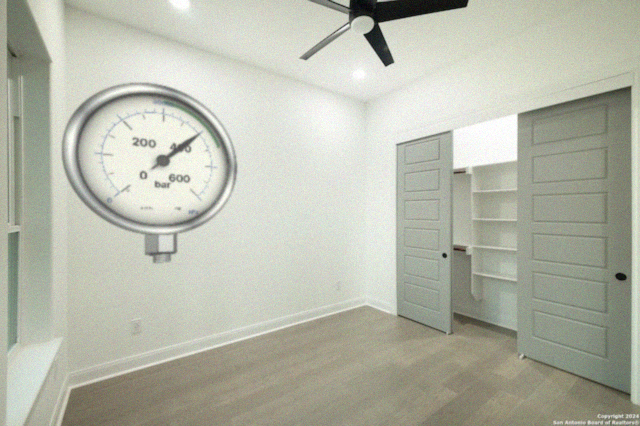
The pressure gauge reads 400 bar
